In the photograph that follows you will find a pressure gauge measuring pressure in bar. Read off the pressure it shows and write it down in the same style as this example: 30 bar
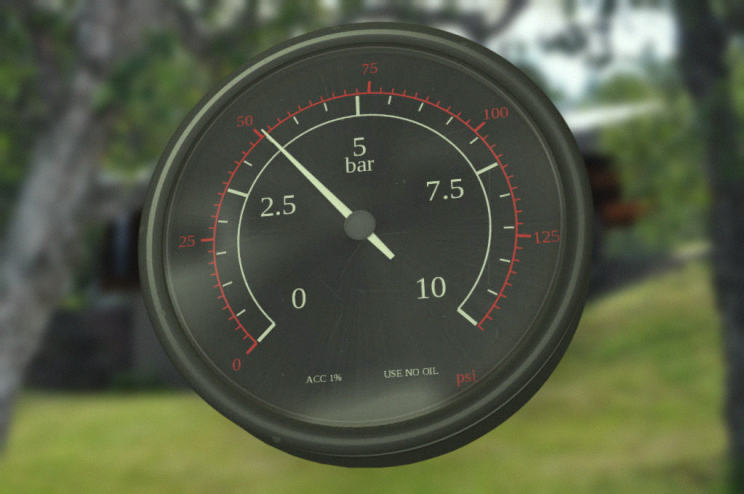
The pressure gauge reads 3.5 bar
